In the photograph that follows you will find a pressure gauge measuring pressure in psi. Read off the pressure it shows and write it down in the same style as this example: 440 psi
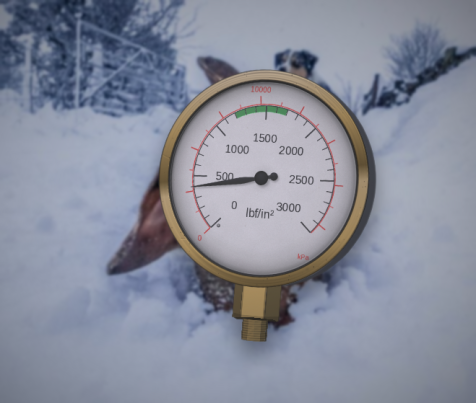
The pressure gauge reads 400 psi
